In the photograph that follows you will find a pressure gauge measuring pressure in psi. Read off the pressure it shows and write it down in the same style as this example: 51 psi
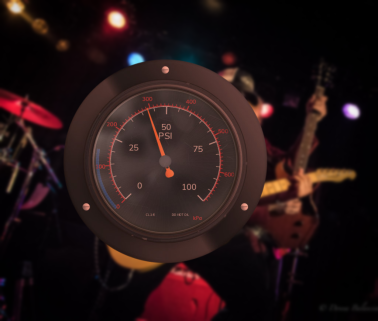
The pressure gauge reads 42.5 psi
